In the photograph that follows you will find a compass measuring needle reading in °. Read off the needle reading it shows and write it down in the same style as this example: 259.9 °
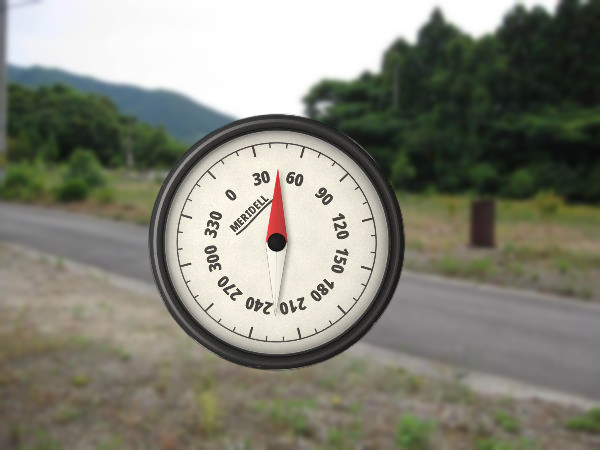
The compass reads 45 °
